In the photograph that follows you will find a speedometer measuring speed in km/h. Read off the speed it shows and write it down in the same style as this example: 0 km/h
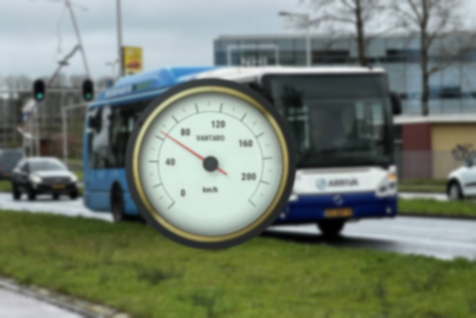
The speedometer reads 65 km/h
